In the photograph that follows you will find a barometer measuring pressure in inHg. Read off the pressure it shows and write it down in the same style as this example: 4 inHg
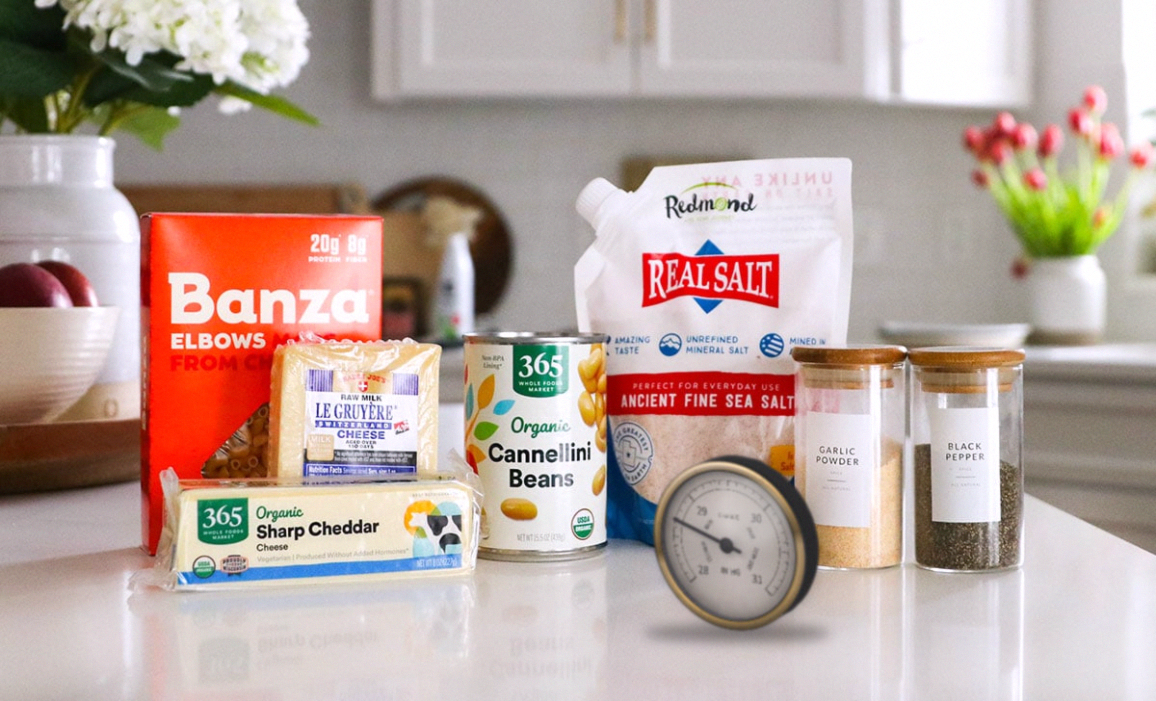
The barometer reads 28.7 inHg
